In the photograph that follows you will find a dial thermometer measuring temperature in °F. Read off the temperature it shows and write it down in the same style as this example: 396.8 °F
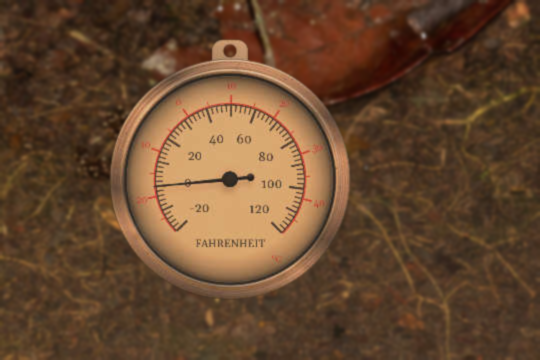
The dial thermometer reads 0 °F
